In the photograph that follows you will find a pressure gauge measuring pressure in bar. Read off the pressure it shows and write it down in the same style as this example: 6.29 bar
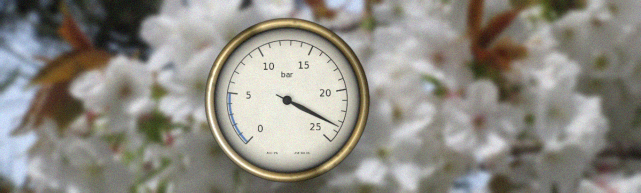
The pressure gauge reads 23.5 bar
